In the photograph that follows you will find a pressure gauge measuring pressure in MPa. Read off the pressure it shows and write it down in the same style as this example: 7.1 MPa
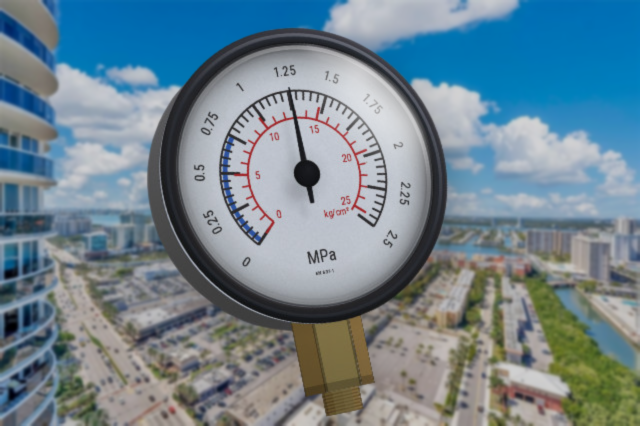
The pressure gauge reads 1.25 MPa
